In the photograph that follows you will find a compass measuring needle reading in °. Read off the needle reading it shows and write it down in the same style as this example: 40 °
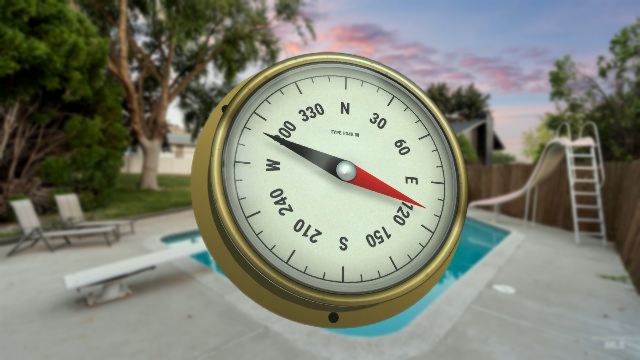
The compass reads 110 °
